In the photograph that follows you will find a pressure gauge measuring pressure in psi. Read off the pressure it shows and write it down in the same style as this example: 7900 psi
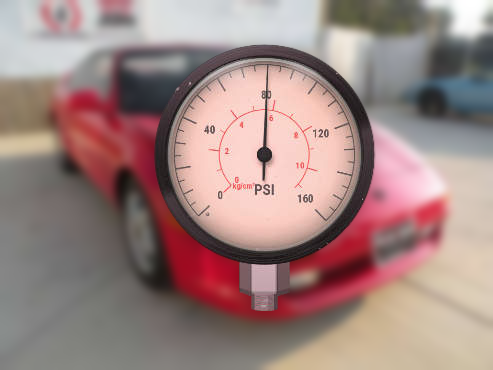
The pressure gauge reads 80 psi
